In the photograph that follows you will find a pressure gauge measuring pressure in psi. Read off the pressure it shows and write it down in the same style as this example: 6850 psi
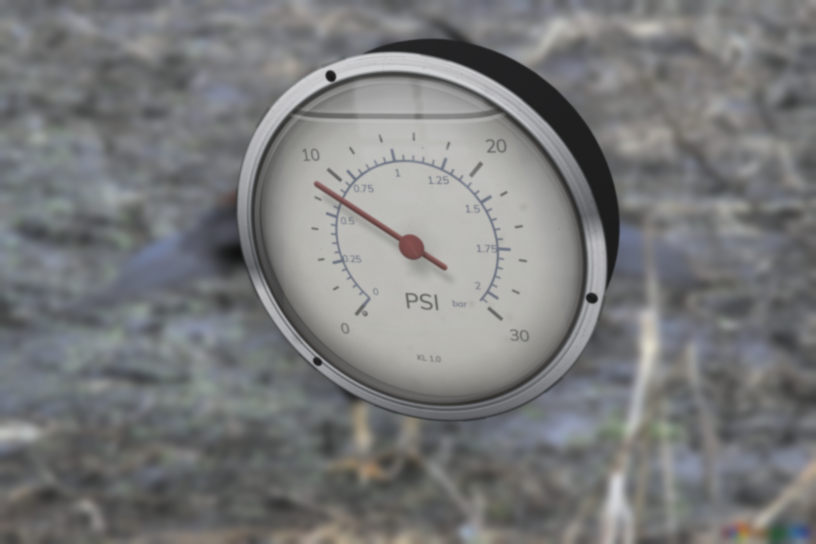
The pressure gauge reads 9 psi
